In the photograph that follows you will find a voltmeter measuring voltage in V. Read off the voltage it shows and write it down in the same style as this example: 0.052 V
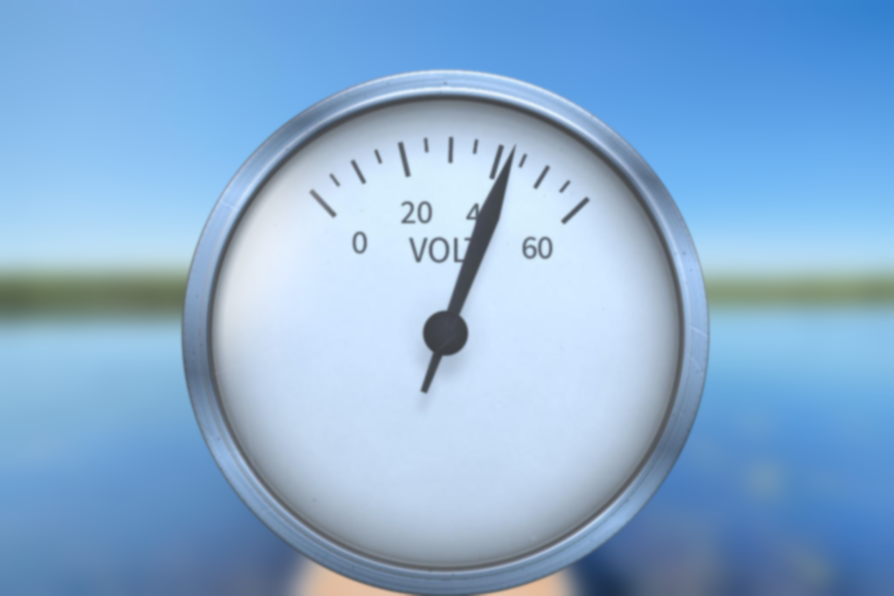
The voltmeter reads 42.5 V
